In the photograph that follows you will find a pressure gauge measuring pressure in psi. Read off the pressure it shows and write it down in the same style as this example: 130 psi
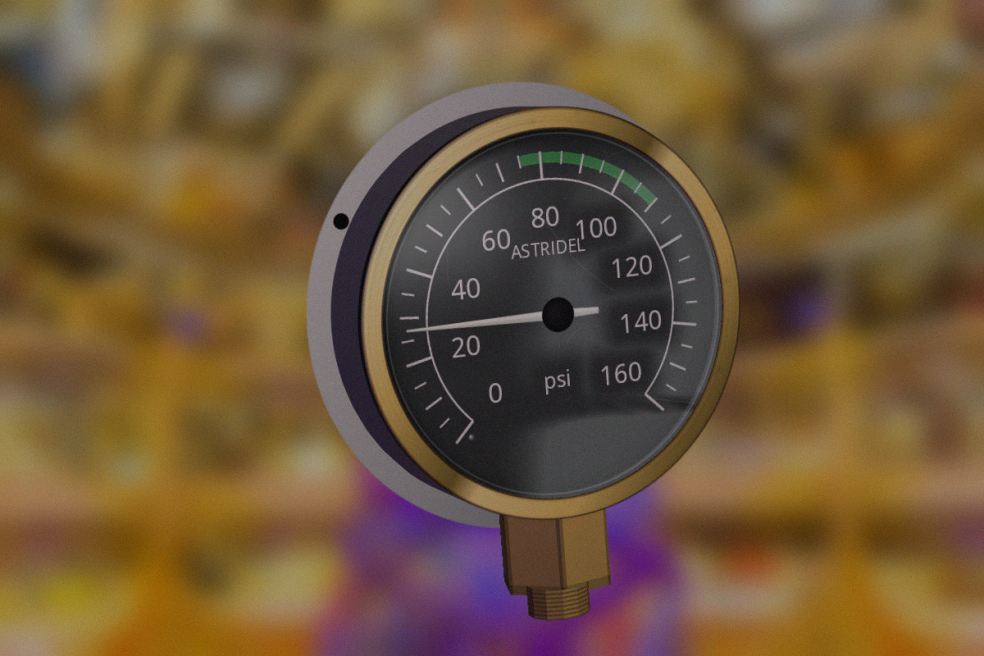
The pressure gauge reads 27.5 psi
